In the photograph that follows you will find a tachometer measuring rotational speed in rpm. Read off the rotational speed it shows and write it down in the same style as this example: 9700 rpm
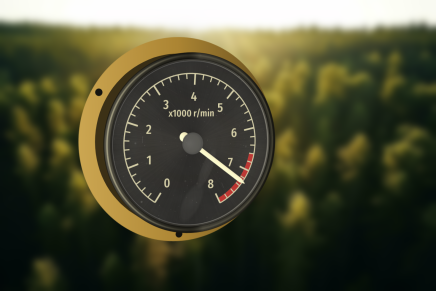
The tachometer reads 7300 rpm
